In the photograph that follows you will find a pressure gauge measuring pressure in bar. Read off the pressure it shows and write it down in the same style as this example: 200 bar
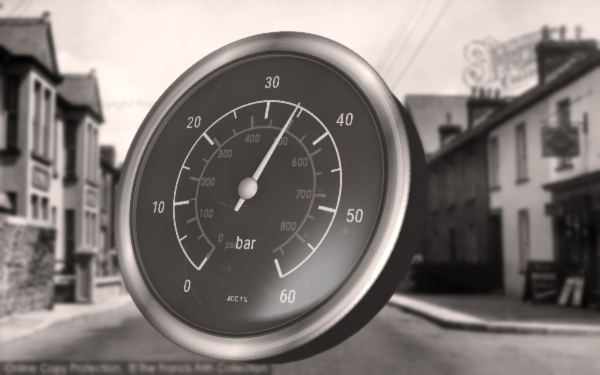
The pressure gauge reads 35 bar
